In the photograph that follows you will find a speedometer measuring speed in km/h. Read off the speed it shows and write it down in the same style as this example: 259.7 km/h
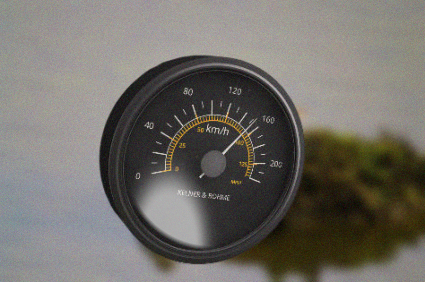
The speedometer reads 150 km/h
